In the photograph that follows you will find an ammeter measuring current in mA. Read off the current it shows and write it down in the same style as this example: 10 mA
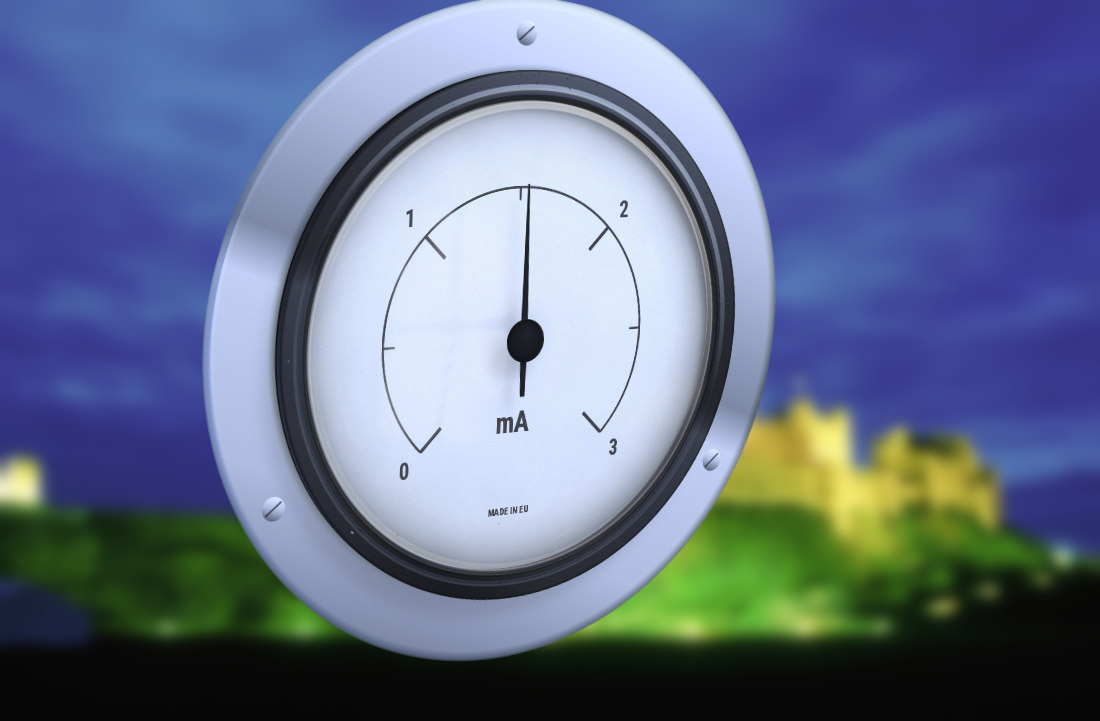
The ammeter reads 1.5 mA
